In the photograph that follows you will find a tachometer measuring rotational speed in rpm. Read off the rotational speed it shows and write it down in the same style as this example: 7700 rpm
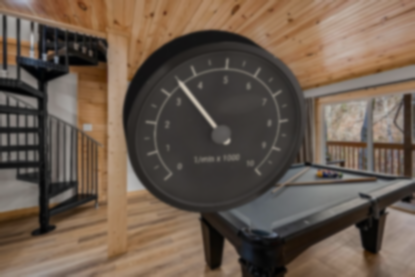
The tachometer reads 3500 rpm
